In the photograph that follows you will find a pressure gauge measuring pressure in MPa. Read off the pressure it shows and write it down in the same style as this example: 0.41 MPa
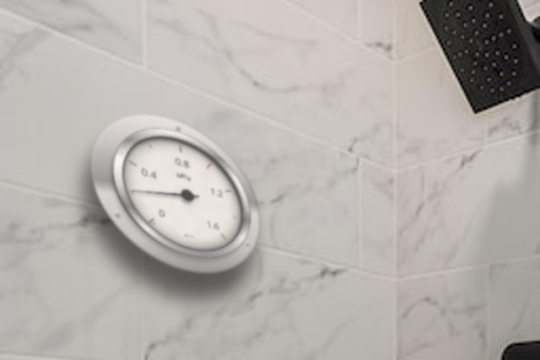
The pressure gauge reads 0.2 MPa
